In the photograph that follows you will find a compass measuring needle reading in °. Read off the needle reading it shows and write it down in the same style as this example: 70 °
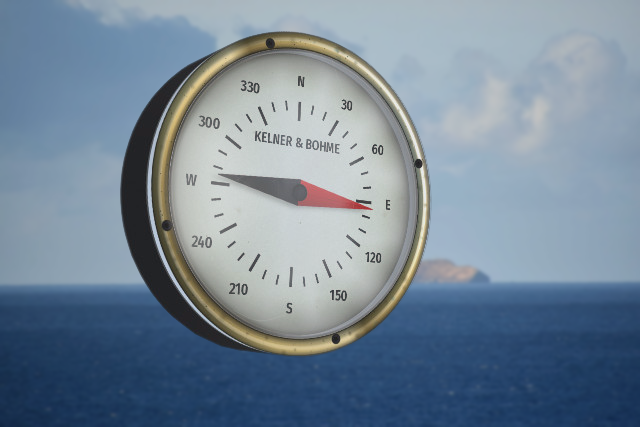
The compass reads 95 °
